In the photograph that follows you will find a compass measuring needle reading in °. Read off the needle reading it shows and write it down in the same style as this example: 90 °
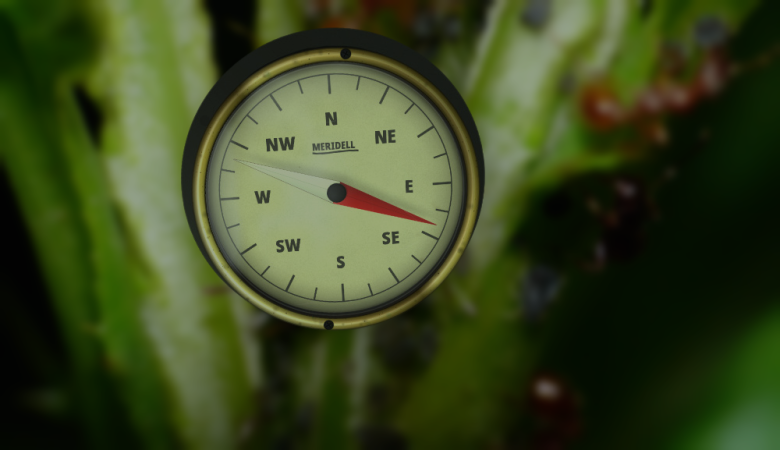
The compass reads 112.5 °
